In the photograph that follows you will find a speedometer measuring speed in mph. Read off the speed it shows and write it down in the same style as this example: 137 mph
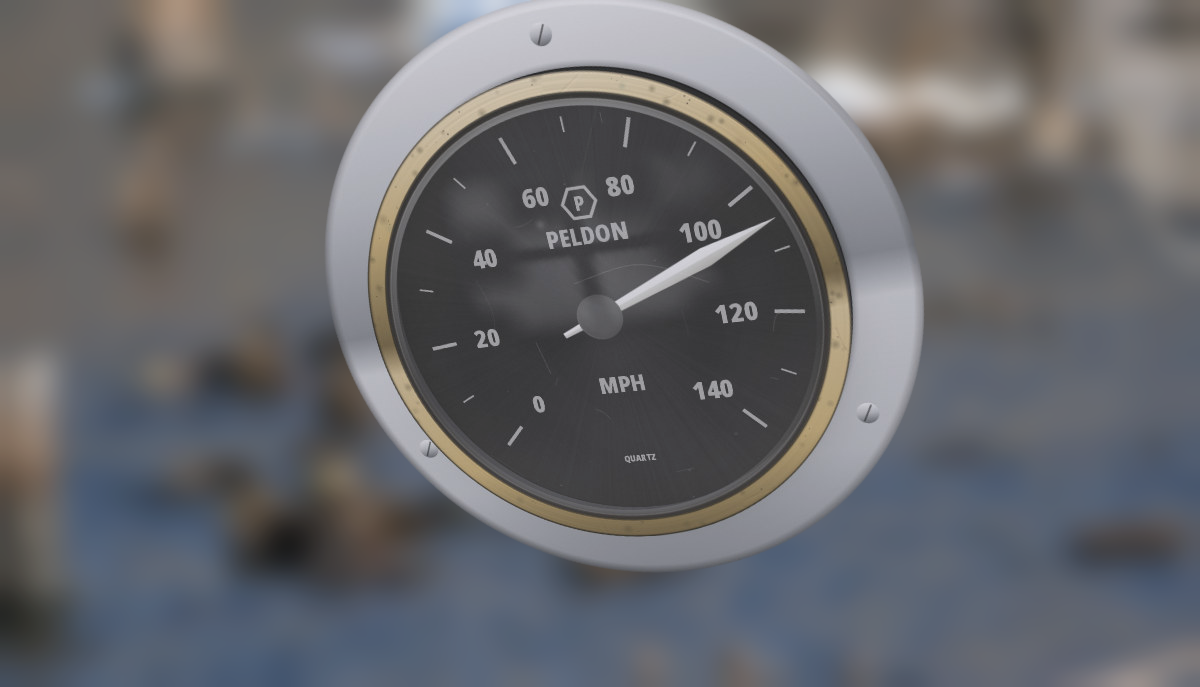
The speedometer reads 105 mph
